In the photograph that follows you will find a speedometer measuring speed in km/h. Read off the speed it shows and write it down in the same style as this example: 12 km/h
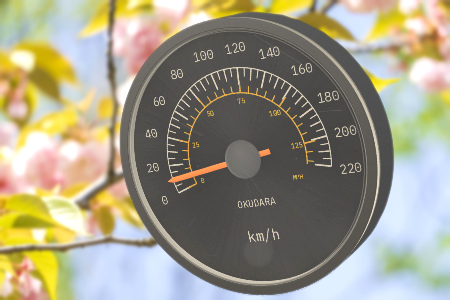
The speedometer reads 10 km/h
